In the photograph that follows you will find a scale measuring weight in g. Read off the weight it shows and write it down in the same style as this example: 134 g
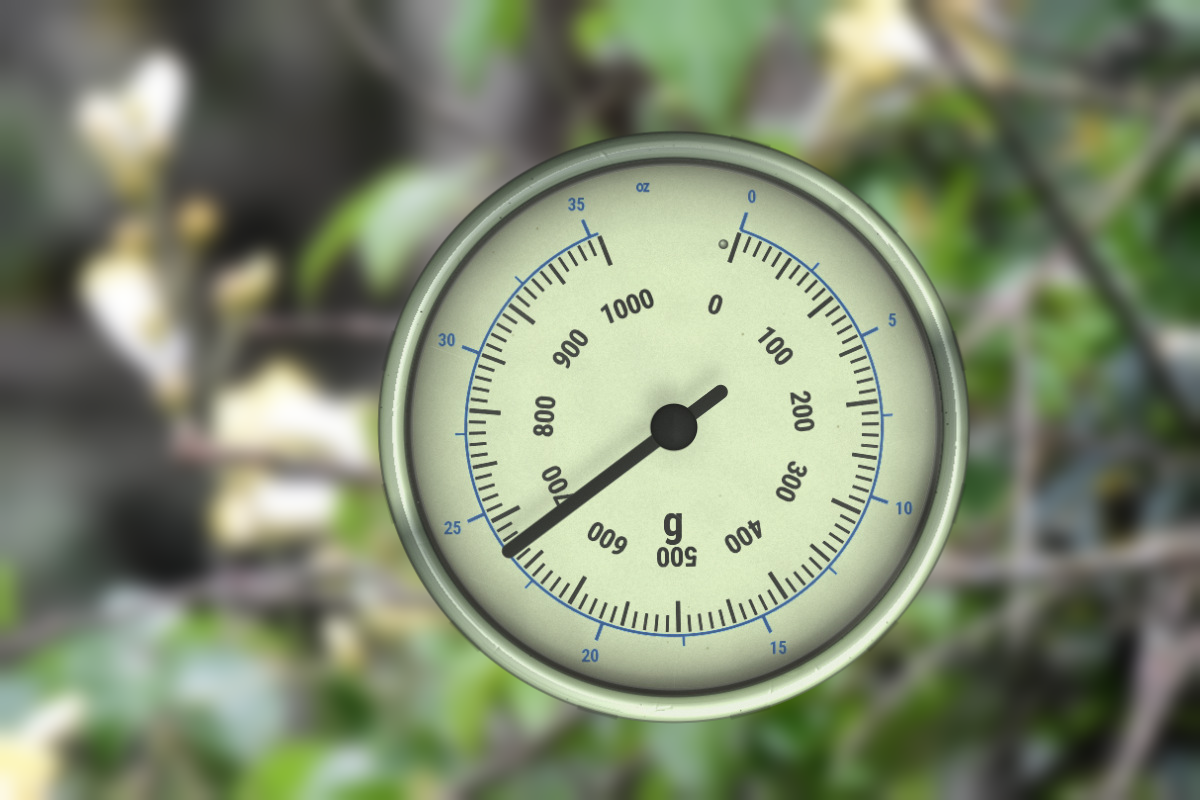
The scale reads 670 g
